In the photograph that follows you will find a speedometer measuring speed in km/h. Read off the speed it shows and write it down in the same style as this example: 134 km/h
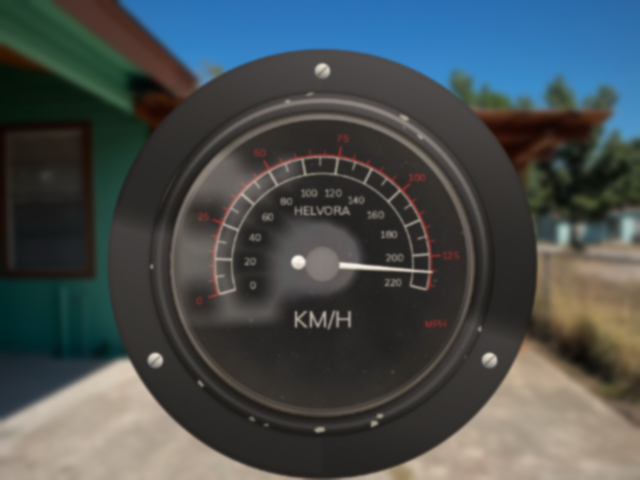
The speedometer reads 210 km/h
